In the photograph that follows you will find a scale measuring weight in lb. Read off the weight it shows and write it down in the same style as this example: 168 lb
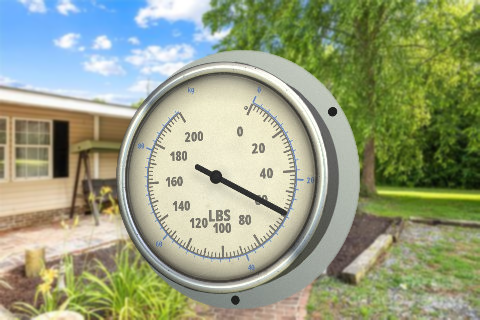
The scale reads 60 lb
